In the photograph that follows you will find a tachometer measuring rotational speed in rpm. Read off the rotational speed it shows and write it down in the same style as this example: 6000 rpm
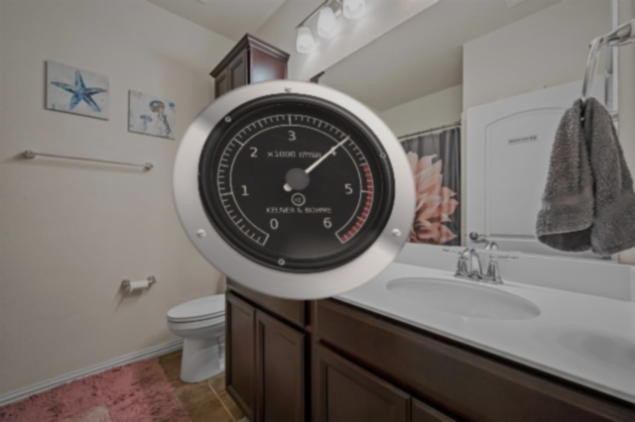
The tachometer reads 4000 rpm
